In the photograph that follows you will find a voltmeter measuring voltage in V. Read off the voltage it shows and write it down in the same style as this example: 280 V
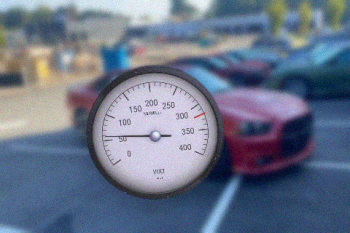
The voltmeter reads 60 V
